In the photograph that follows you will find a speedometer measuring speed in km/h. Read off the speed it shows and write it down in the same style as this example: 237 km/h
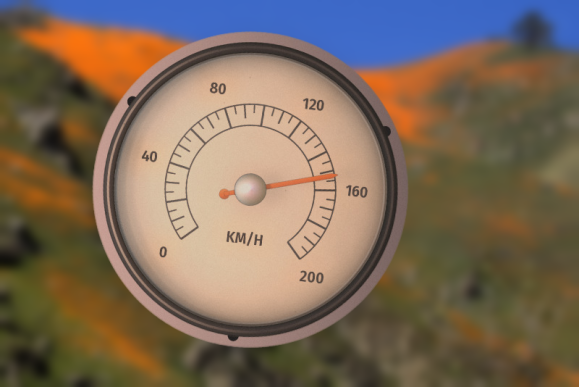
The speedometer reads 152.5 km/h
